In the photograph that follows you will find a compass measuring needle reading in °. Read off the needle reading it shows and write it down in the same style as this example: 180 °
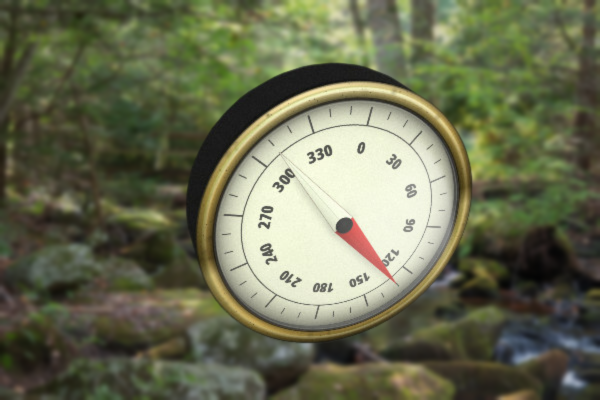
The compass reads 130 °
